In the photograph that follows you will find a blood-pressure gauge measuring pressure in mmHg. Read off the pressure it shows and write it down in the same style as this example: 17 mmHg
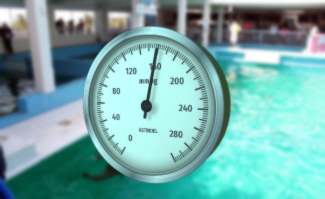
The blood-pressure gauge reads 160 mmHg
